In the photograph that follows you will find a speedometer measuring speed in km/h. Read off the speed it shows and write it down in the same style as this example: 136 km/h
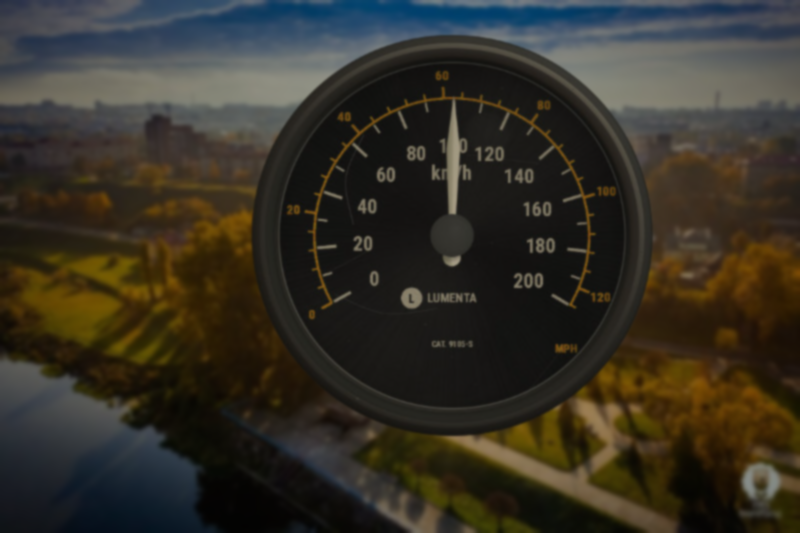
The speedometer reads 100 km/h
